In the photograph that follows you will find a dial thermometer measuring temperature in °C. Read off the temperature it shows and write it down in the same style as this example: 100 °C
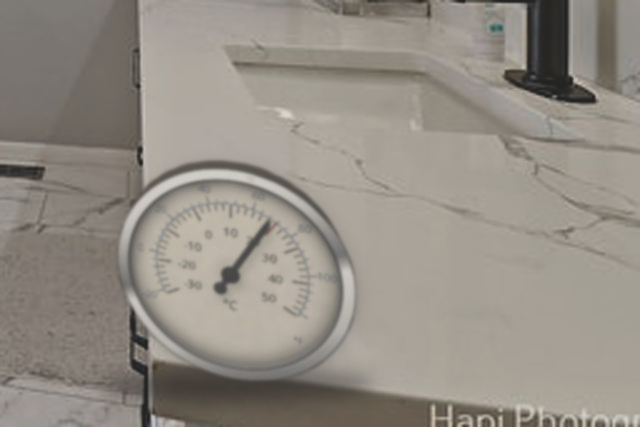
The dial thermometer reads 20 °C
